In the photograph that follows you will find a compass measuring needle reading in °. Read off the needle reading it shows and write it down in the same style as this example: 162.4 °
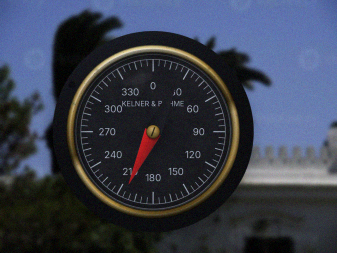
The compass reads 205 °
